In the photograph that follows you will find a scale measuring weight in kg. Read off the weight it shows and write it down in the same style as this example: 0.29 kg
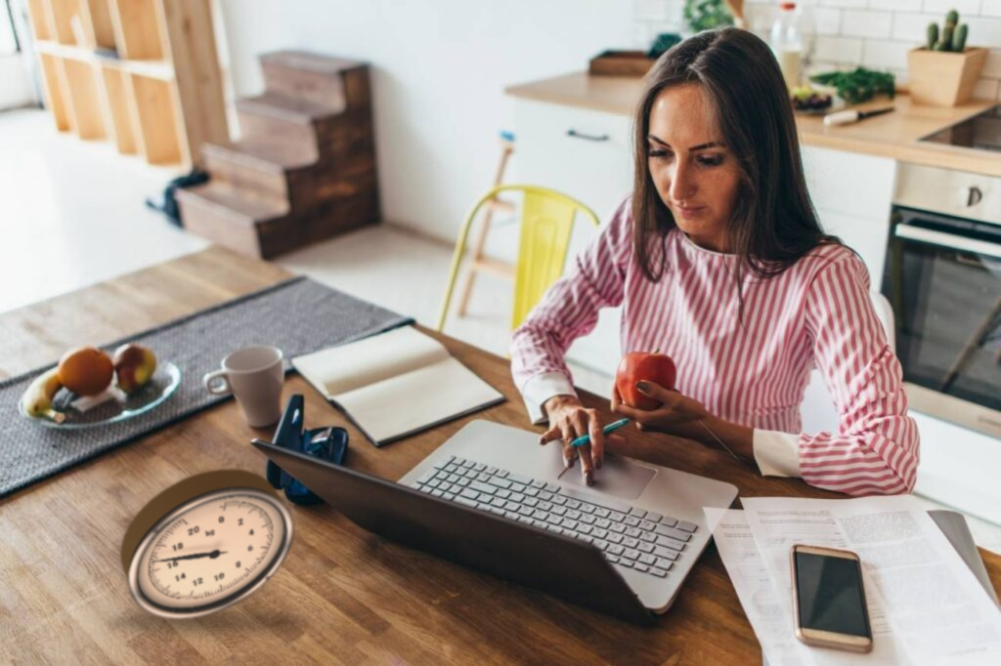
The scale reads 17 kg
